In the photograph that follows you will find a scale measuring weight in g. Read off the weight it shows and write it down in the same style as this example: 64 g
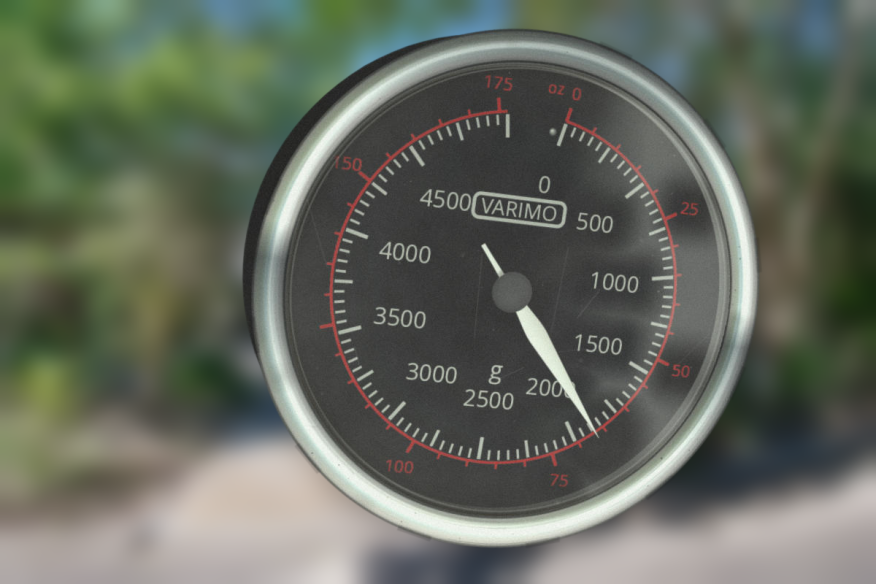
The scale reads 1900 g
